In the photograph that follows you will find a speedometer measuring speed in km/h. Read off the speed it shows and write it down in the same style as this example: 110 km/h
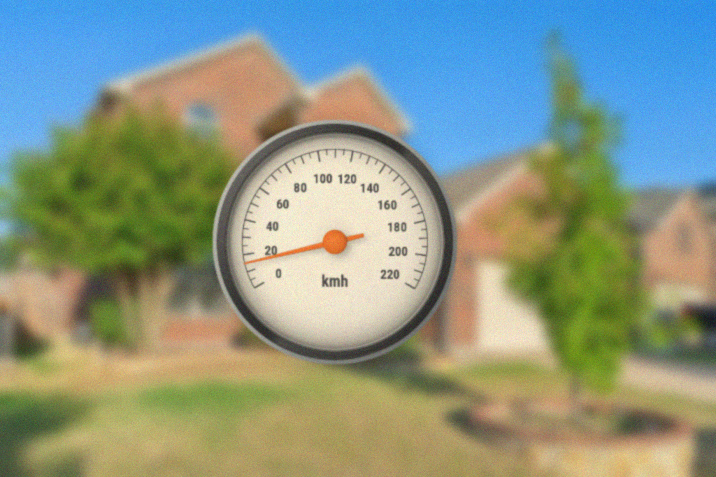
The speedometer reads 15 km/h
